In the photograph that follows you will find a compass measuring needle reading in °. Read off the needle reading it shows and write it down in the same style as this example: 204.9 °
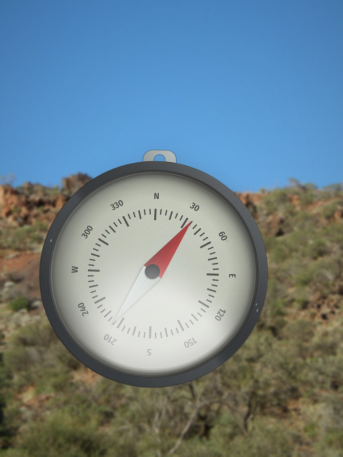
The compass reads 35 °
